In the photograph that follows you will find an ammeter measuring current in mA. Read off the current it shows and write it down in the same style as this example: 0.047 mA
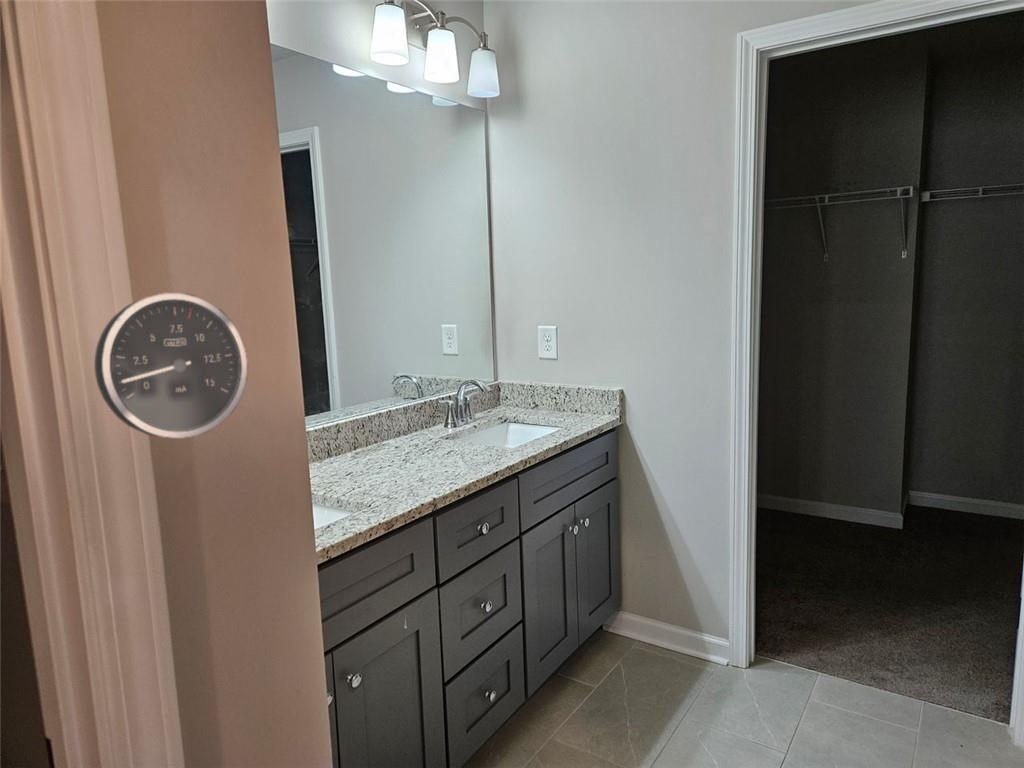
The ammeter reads 1 mA
